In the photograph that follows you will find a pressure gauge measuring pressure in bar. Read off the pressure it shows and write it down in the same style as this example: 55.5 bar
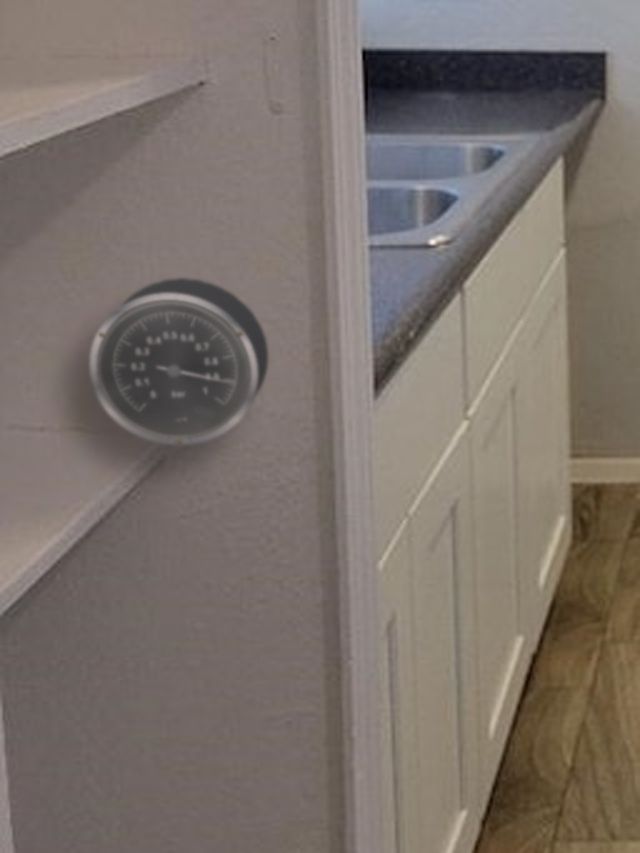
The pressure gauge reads 0.9 bar
